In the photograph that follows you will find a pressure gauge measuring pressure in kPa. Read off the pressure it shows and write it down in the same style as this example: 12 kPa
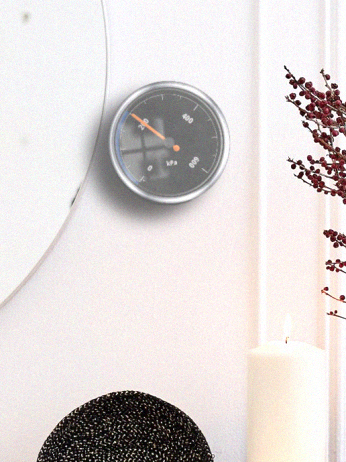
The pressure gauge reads 200 kPa
